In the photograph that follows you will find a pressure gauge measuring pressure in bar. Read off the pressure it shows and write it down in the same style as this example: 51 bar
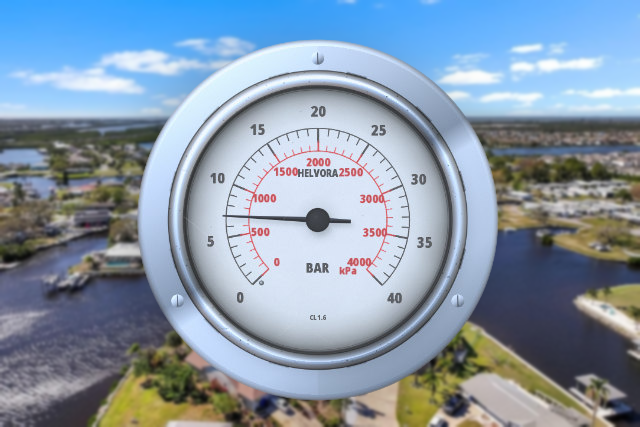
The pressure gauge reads 7 bar
